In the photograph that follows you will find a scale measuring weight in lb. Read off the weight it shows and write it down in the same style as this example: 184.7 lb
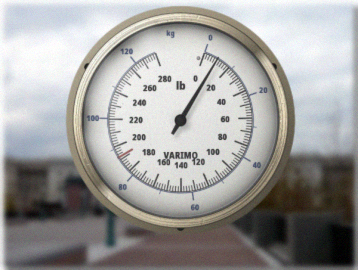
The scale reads 10 lb
